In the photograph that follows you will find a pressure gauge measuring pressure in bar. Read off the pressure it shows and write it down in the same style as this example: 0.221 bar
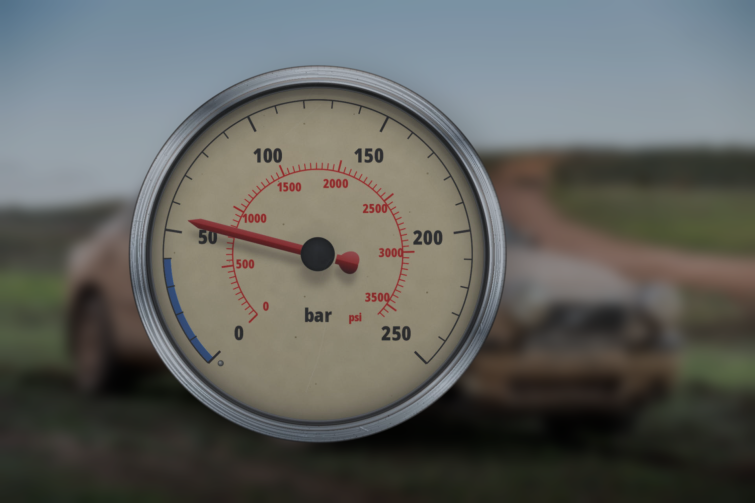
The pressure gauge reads 55 bar
